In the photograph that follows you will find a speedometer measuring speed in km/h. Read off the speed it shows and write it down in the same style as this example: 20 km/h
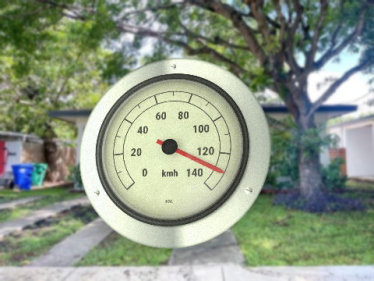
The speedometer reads 130 km/h
